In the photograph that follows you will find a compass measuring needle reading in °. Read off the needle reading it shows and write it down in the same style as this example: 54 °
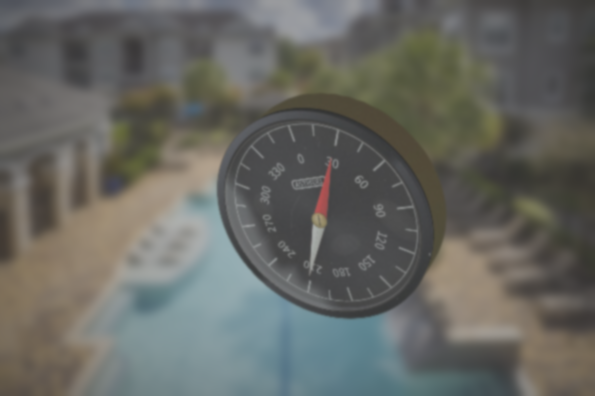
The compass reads 30 °
